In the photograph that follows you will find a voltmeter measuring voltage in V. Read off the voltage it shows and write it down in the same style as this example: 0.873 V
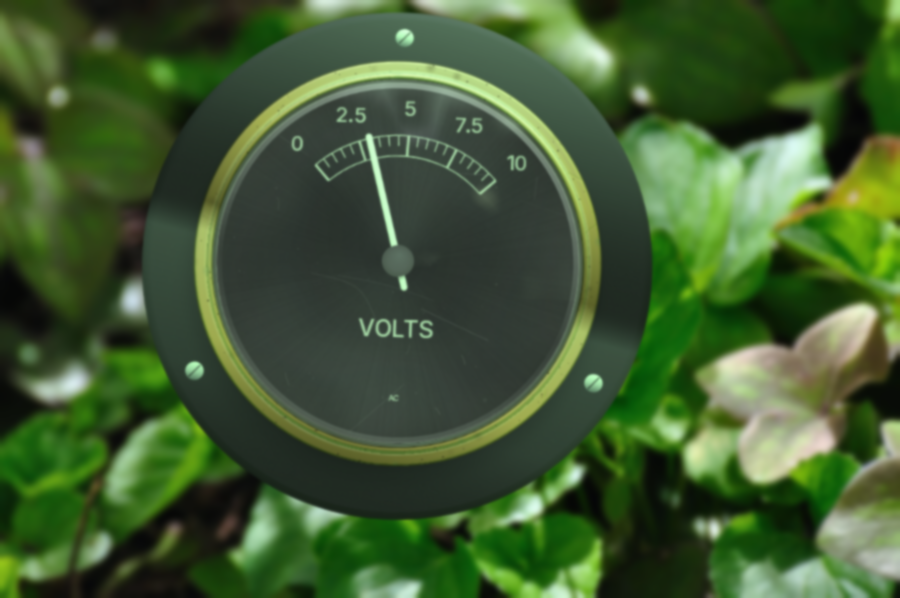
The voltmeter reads 3 V
